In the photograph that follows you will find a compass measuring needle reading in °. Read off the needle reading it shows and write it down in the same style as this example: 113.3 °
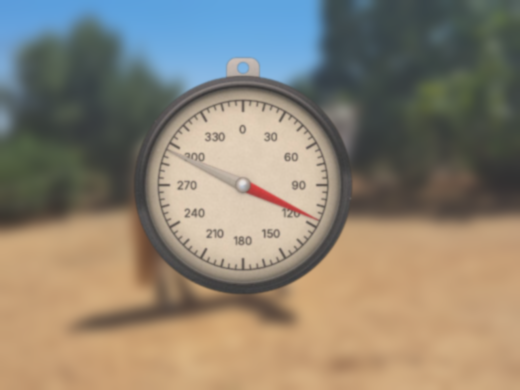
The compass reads 115 °
